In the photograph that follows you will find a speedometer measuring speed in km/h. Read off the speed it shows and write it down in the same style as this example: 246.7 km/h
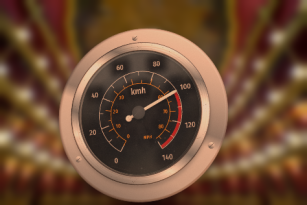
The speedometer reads 100 km/h
